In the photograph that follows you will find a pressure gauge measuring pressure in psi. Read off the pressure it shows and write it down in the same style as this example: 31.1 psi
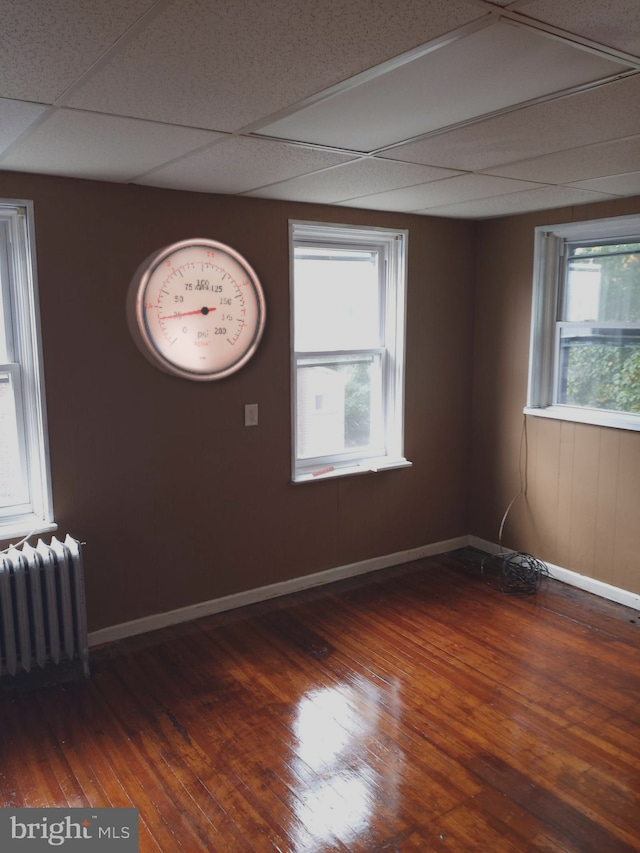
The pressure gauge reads 25 psi
